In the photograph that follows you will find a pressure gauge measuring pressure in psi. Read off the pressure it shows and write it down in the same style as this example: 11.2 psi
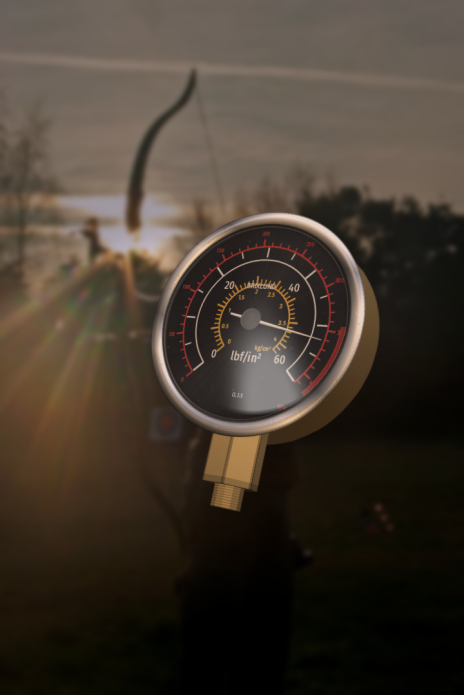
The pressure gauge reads 52.5 psi
